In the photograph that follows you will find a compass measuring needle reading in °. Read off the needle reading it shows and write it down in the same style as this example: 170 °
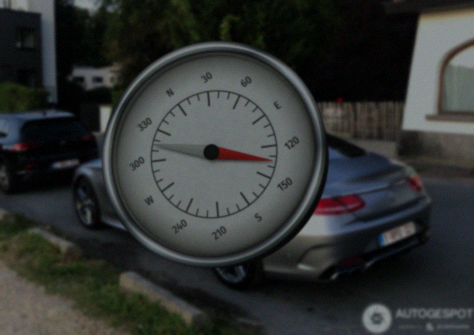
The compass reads 135 °
